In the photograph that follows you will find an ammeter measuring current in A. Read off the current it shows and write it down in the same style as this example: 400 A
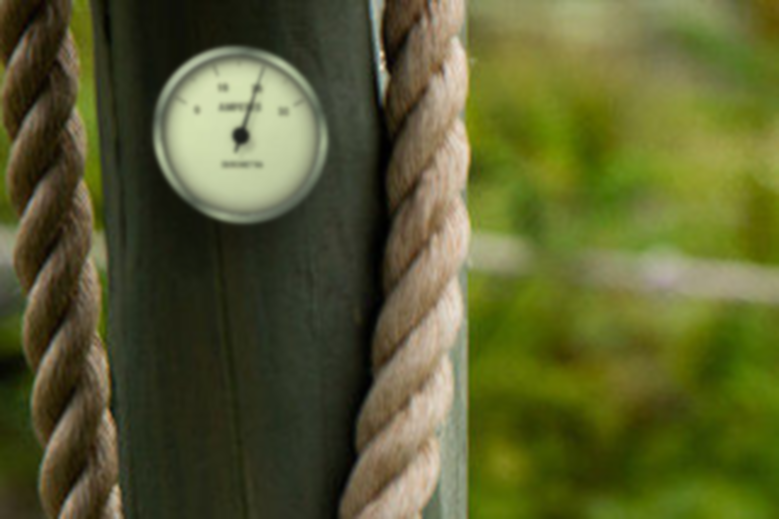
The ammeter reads 20 A
